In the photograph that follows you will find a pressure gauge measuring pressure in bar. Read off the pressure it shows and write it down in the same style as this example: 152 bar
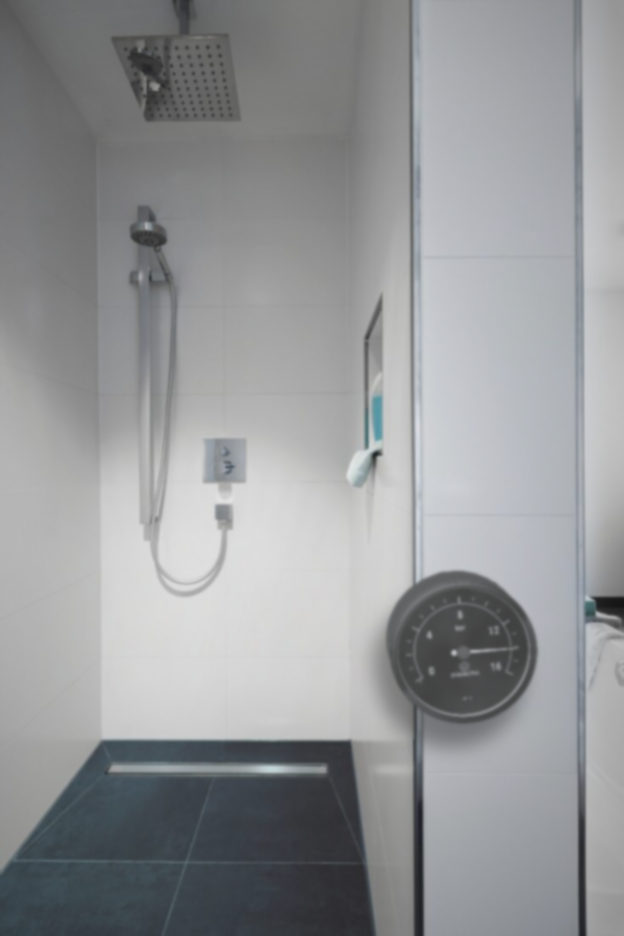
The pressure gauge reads 14 bar
